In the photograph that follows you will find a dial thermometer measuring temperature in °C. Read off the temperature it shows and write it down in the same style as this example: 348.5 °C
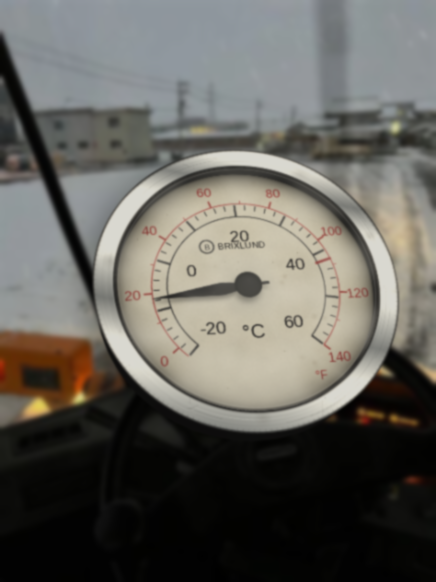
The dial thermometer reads -8 °C
